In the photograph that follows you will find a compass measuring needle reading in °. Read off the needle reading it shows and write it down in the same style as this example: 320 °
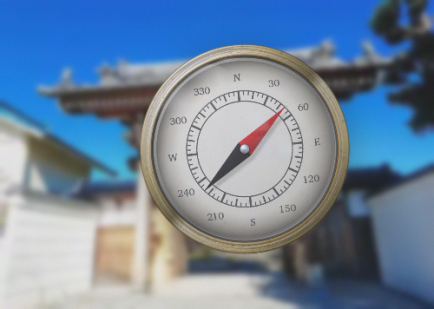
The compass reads 50 °
